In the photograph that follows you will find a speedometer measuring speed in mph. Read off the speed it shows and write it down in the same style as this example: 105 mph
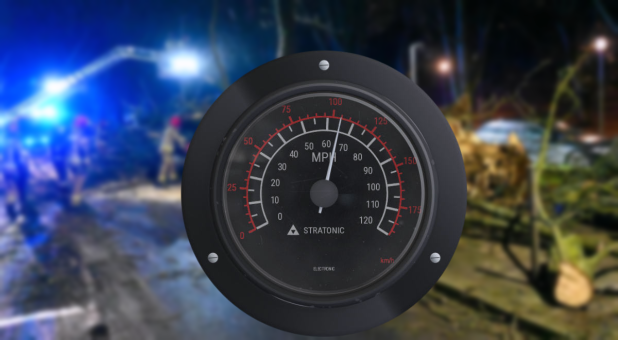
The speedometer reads 65 mph
